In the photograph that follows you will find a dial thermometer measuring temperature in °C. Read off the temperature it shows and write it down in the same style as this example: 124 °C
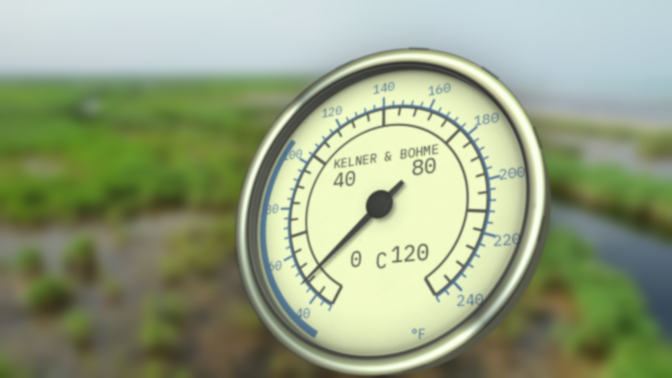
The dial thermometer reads 8 °C
